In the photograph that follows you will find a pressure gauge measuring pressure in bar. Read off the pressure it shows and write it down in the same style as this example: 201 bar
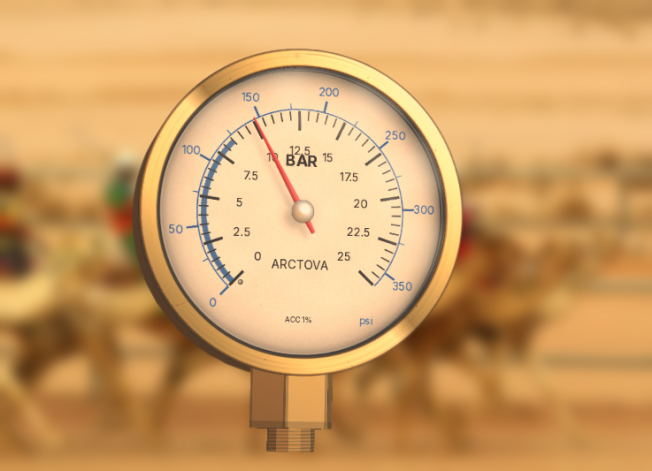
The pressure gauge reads 10 bar
